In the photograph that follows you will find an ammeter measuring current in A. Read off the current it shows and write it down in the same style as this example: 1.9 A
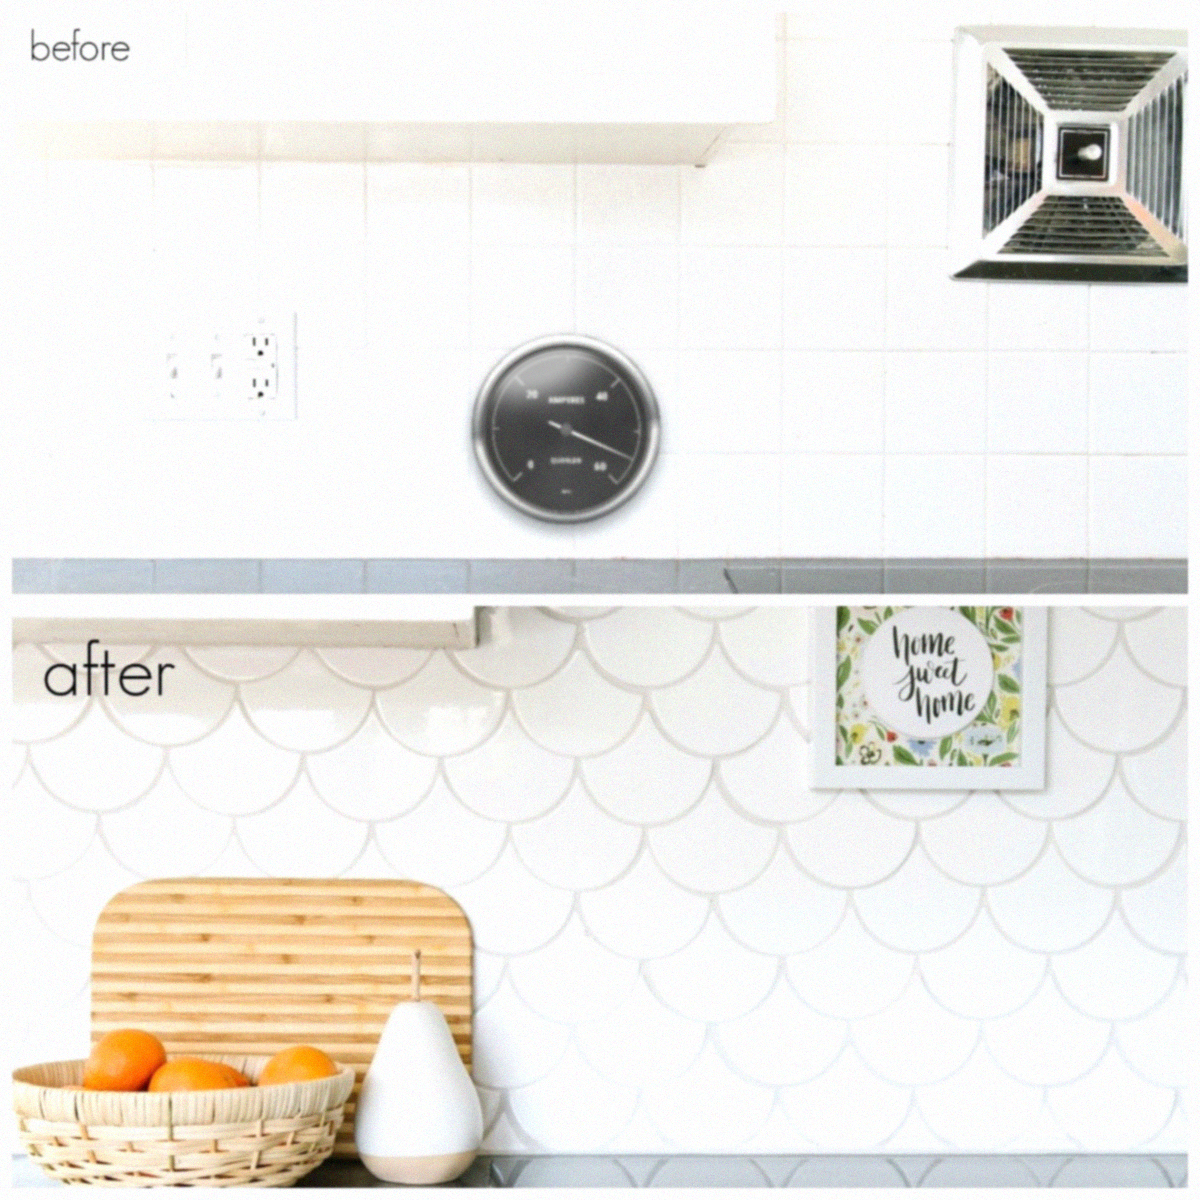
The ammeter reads 55 A
